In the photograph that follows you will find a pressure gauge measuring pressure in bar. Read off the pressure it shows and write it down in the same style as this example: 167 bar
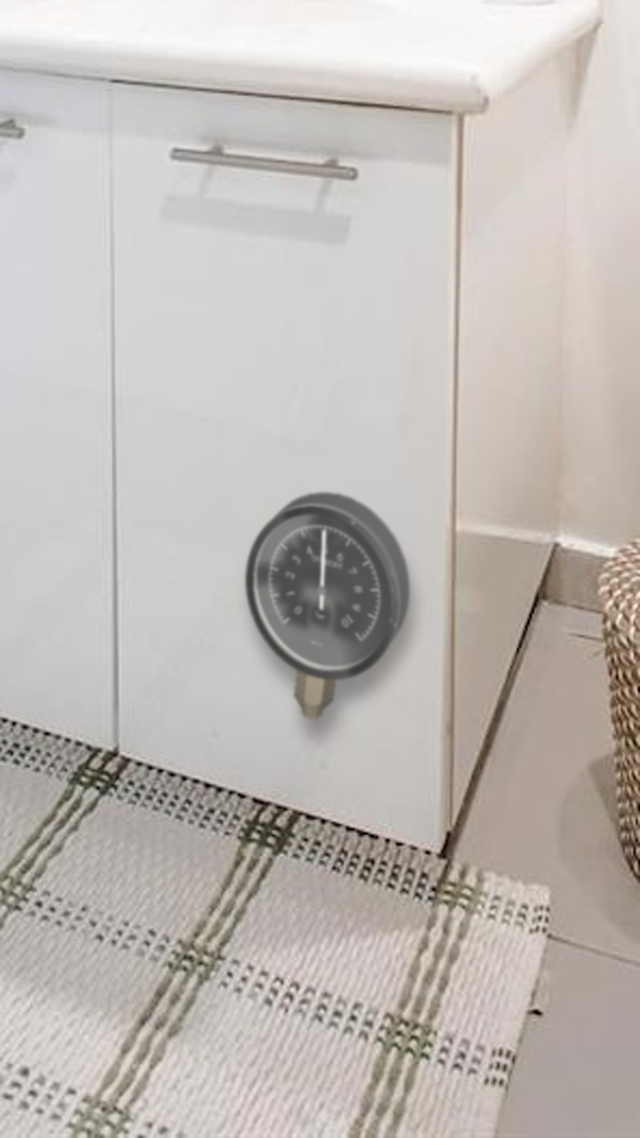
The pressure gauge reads 5 bar
